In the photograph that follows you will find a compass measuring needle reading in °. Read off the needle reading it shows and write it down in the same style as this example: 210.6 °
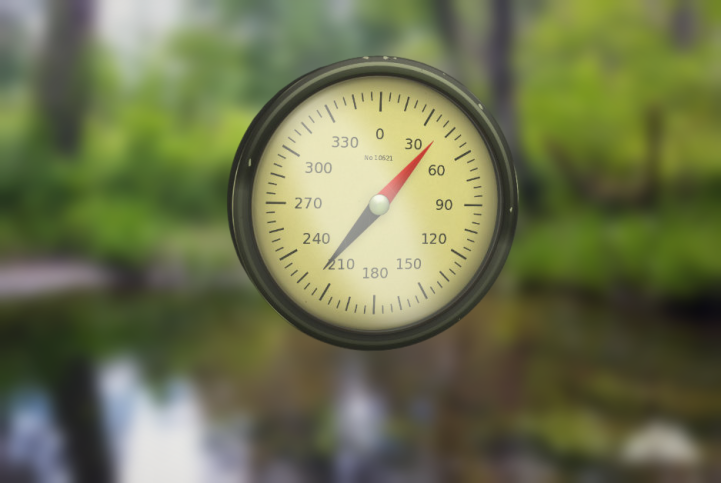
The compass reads 40 °
